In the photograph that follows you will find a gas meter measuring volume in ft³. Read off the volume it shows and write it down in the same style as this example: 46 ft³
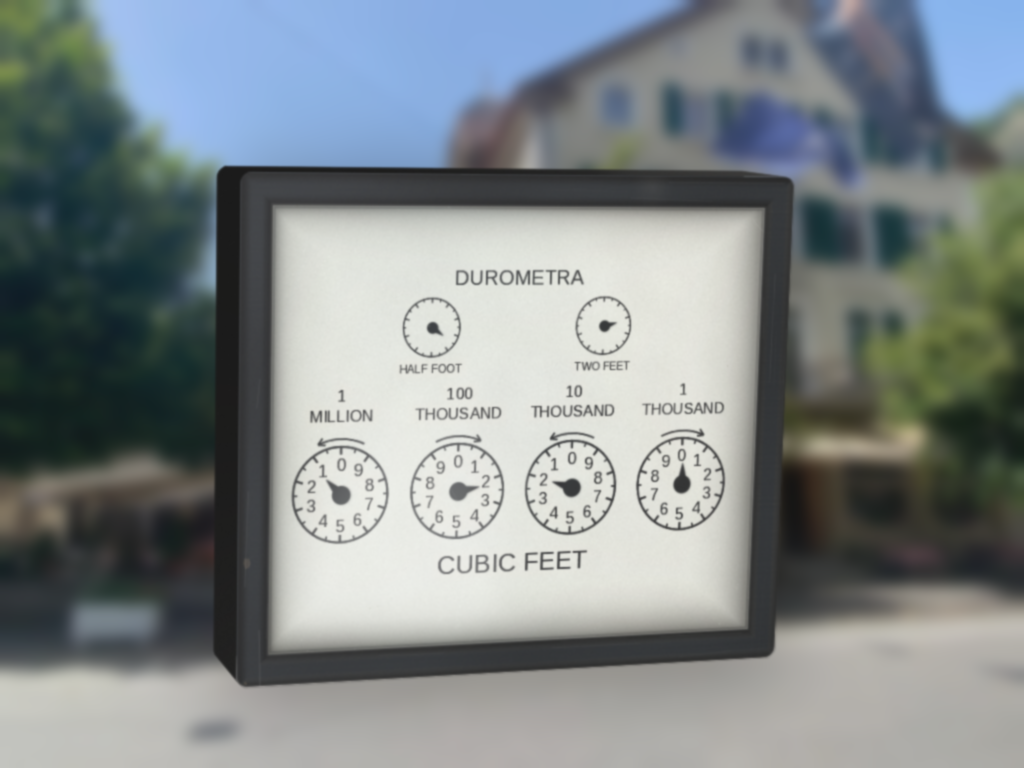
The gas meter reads 122000 ft³
